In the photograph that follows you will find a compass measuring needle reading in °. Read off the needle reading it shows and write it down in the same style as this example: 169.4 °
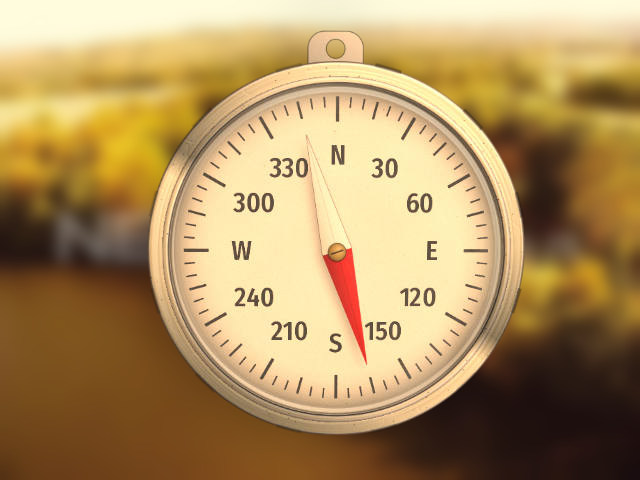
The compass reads 165 °
